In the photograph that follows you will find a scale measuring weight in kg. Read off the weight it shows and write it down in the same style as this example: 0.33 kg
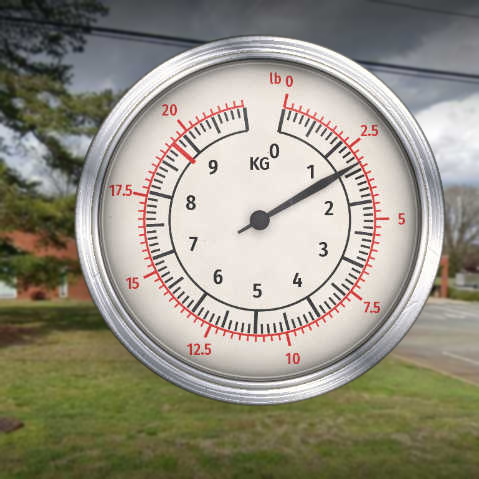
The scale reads 1.4 kg
